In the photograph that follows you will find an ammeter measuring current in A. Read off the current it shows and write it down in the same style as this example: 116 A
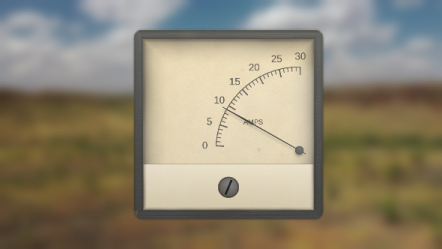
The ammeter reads 9 A
